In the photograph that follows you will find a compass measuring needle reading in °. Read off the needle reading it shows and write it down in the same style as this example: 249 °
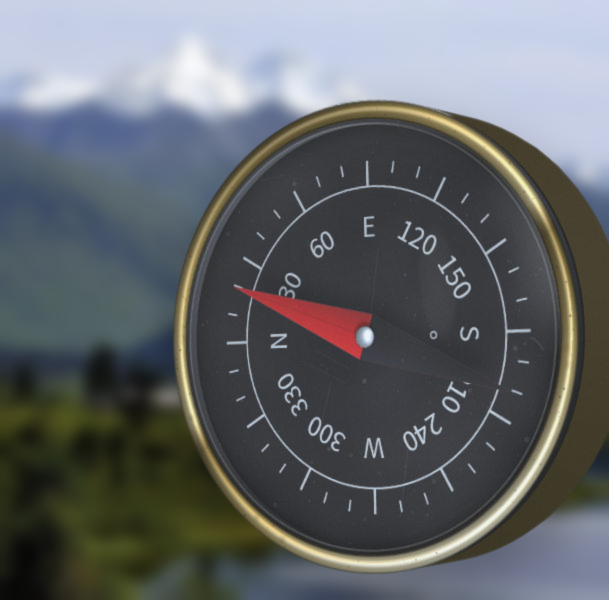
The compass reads 20 °
